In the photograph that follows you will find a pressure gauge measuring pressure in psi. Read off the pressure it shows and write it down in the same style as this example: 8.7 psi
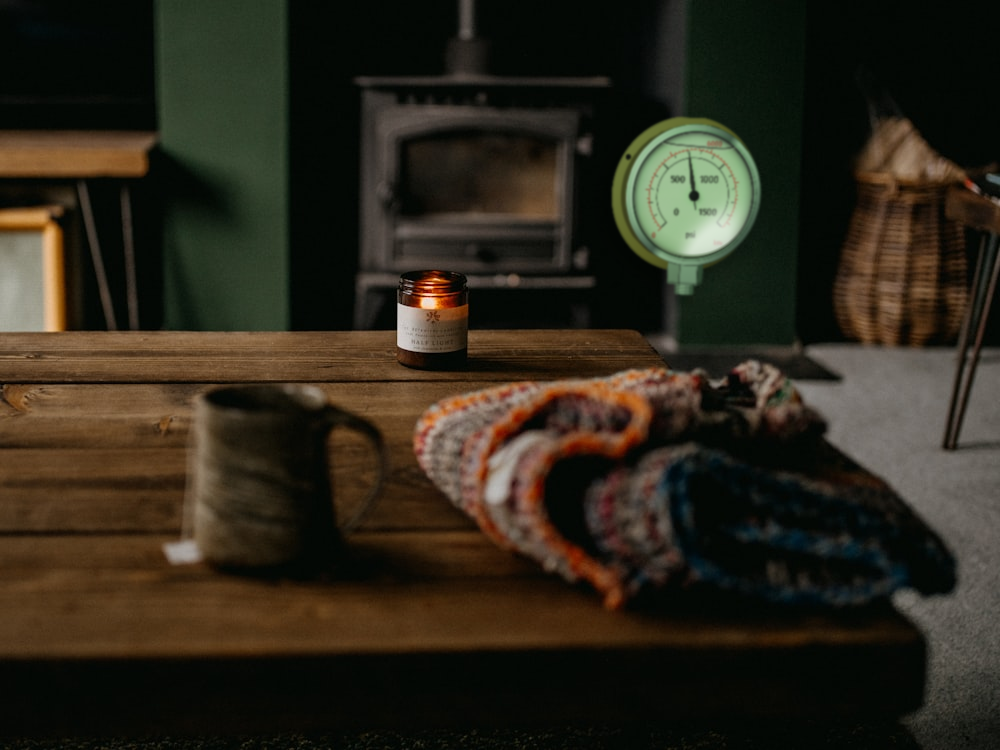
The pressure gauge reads 700 psi
